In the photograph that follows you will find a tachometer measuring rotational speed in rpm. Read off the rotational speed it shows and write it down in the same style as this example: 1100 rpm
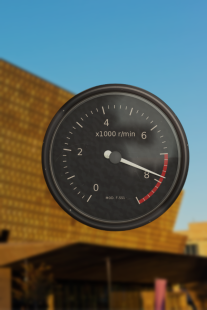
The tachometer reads 7800 rpm
